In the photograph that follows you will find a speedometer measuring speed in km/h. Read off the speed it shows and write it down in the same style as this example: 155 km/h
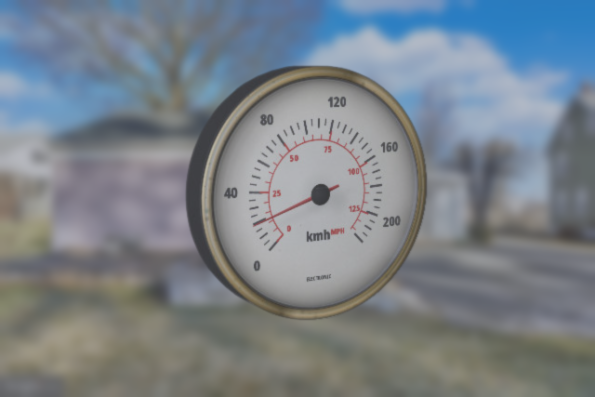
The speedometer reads 20 km/h
